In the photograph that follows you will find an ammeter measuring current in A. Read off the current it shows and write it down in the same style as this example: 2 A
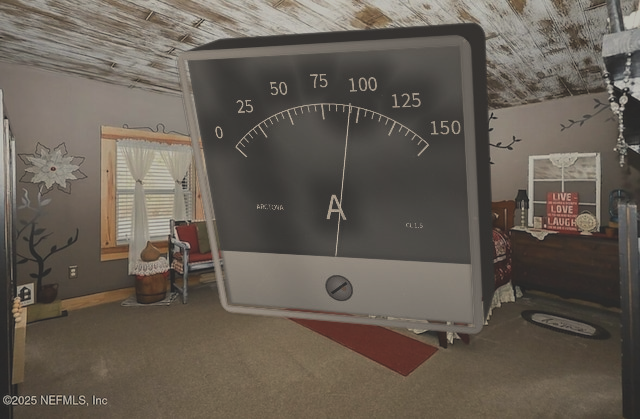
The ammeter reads 95 A
